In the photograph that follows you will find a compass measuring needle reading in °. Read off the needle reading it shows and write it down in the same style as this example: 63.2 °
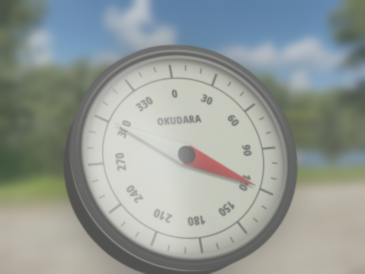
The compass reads 120 °
